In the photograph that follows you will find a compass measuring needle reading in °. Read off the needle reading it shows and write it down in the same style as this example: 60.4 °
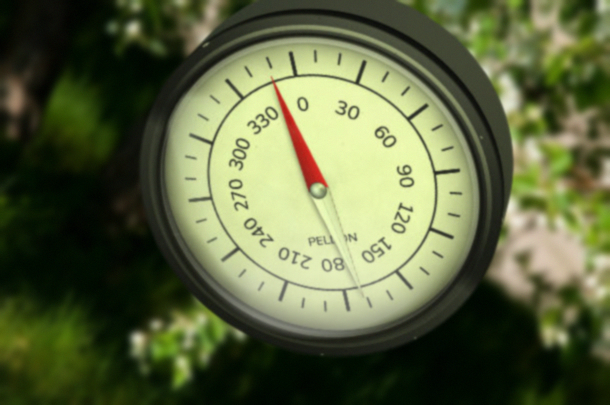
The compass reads 350 °
